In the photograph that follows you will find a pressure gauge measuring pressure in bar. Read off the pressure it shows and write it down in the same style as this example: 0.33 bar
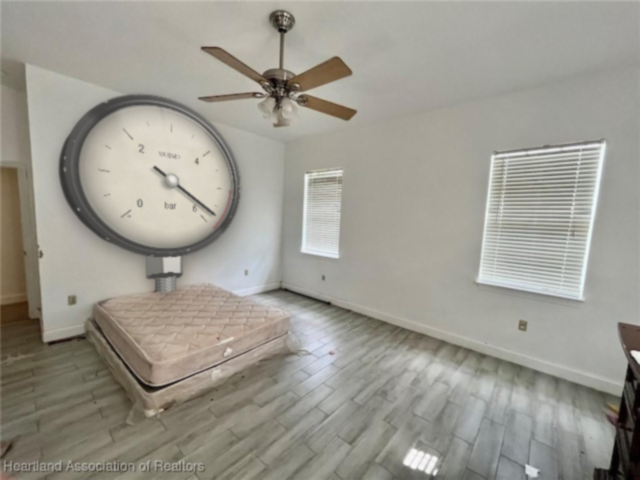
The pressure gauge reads 5.75 bar
